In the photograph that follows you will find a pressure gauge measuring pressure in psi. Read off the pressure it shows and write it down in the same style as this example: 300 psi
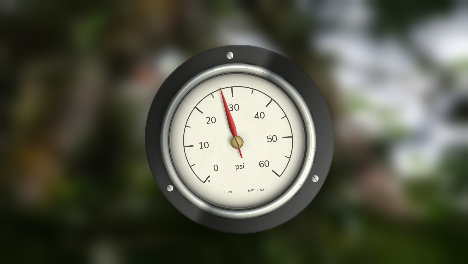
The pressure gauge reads 27.5 psi
